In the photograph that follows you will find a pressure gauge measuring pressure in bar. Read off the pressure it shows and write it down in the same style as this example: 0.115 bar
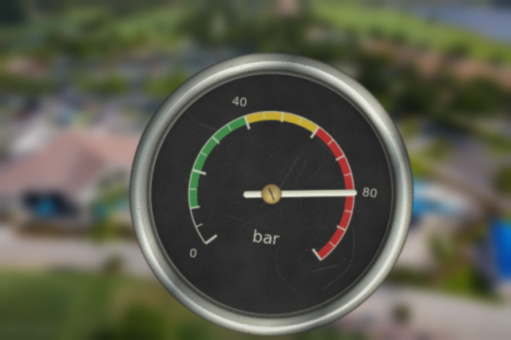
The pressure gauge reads 80 bar
